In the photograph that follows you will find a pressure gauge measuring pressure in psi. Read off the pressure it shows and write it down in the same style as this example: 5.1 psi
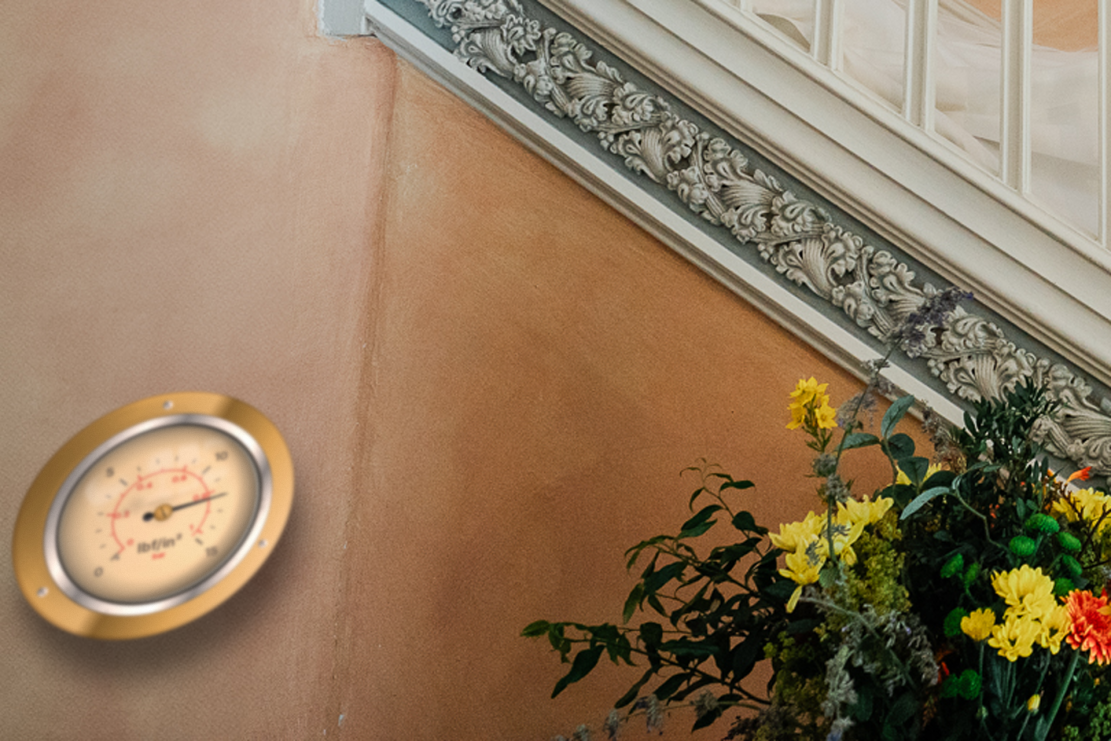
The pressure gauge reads 12 psi
